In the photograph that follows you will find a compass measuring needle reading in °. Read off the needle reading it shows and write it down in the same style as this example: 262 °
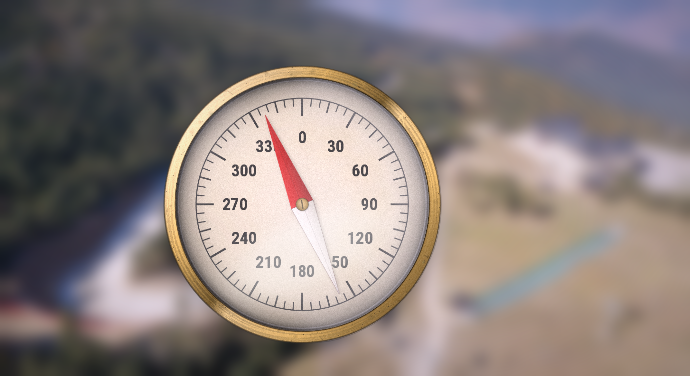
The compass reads 337.5 °
